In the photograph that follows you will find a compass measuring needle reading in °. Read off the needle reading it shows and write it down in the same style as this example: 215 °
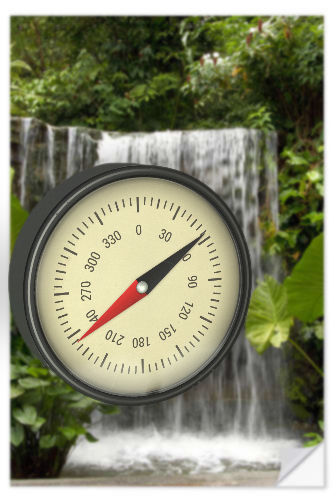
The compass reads 235 °
